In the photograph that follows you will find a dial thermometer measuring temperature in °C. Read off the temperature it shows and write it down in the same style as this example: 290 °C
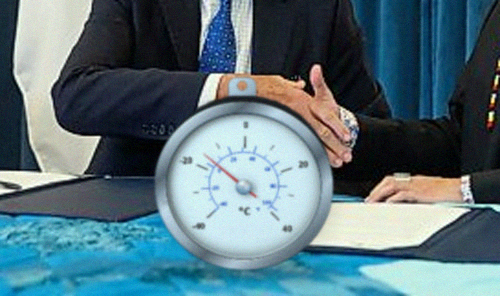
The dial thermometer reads -15 °C
